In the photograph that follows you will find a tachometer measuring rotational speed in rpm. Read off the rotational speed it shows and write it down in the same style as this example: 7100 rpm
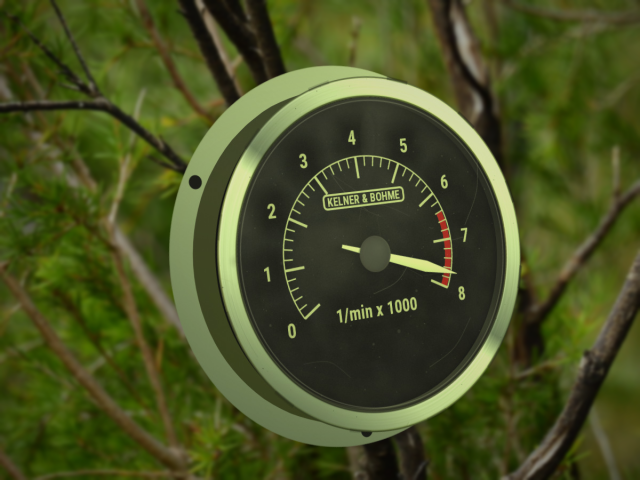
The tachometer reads 7700 rpm
